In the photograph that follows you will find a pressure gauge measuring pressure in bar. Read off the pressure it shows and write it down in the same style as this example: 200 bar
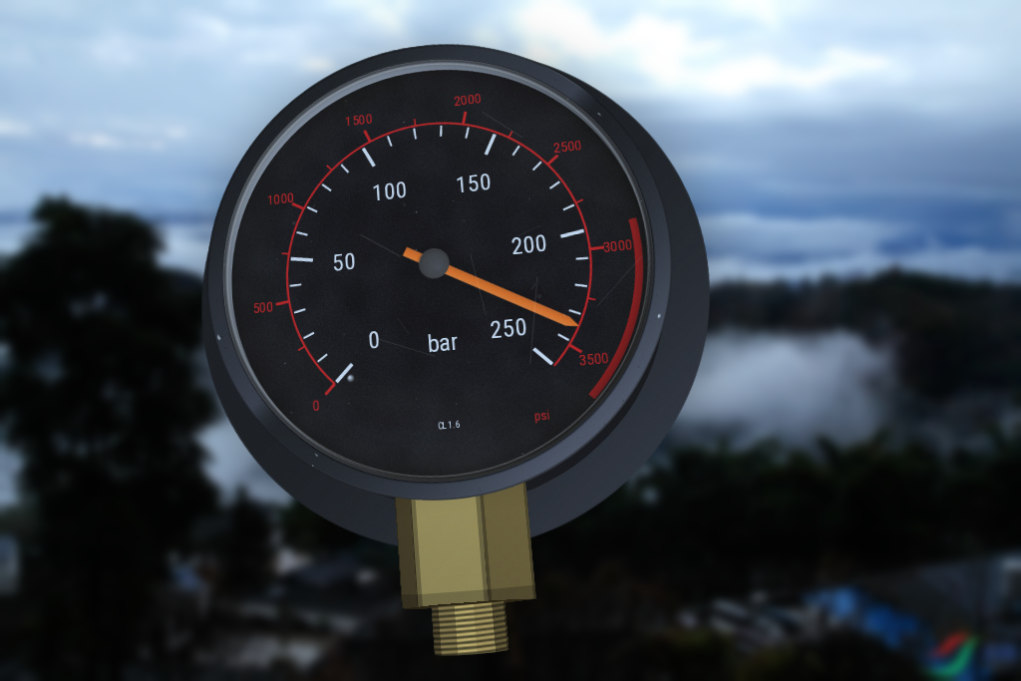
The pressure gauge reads 235 bar
